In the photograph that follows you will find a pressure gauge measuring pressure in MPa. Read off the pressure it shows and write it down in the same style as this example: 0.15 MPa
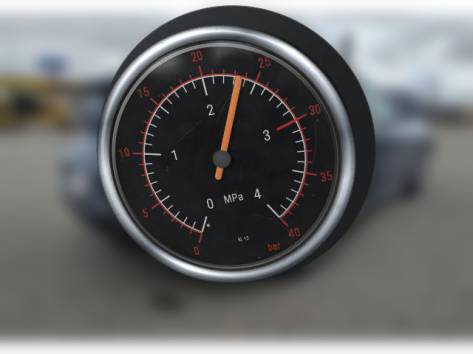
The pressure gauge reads 2.35 MPa
